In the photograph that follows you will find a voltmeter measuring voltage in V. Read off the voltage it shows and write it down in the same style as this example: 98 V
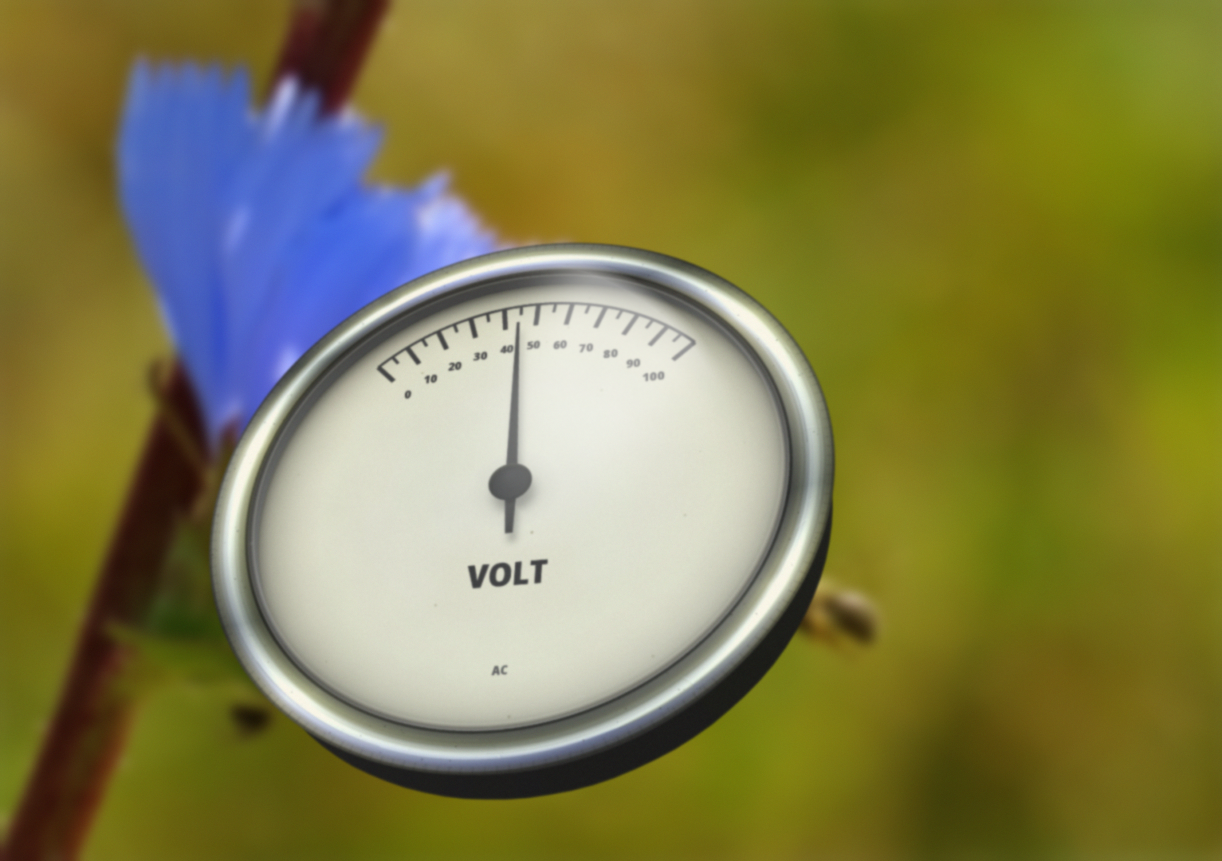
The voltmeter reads 45 V
